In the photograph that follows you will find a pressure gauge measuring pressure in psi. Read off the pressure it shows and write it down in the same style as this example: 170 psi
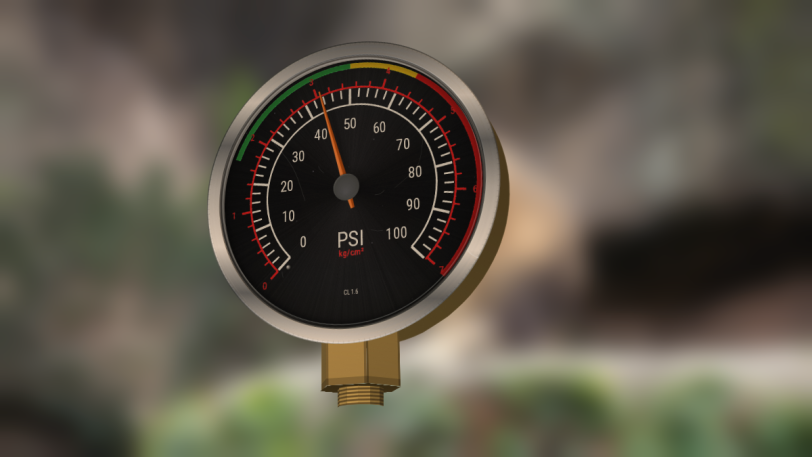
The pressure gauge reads 44 psi
